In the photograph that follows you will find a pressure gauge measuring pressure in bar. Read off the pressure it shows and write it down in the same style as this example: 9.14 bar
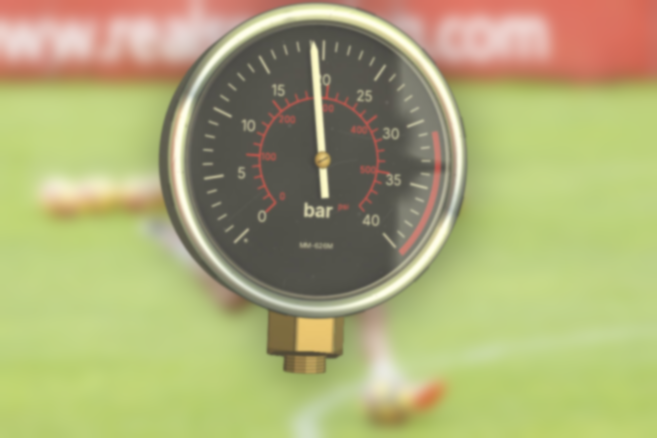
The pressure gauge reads 19 bar
